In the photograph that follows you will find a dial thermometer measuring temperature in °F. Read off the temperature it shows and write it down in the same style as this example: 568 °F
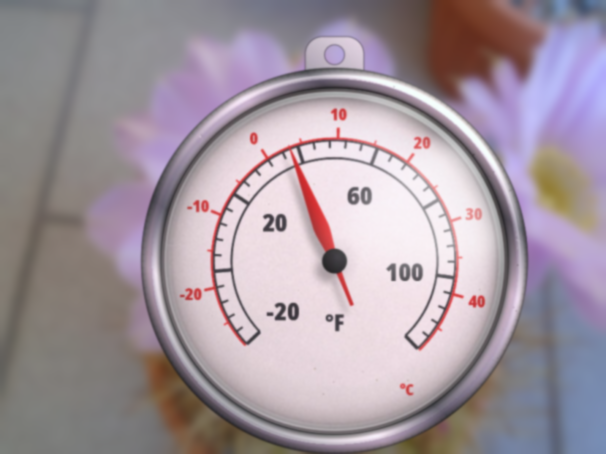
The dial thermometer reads 38 °F
